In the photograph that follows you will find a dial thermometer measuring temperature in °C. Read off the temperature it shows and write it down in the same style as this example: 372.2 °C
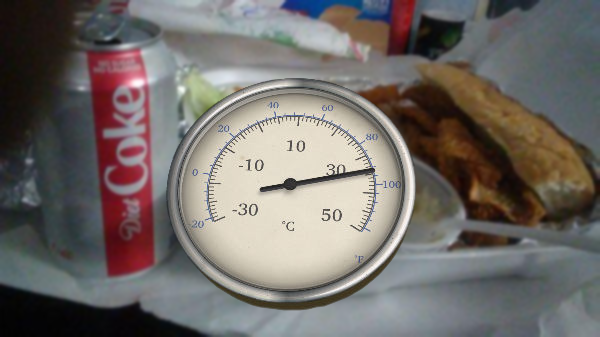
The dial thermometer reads 35 °C
